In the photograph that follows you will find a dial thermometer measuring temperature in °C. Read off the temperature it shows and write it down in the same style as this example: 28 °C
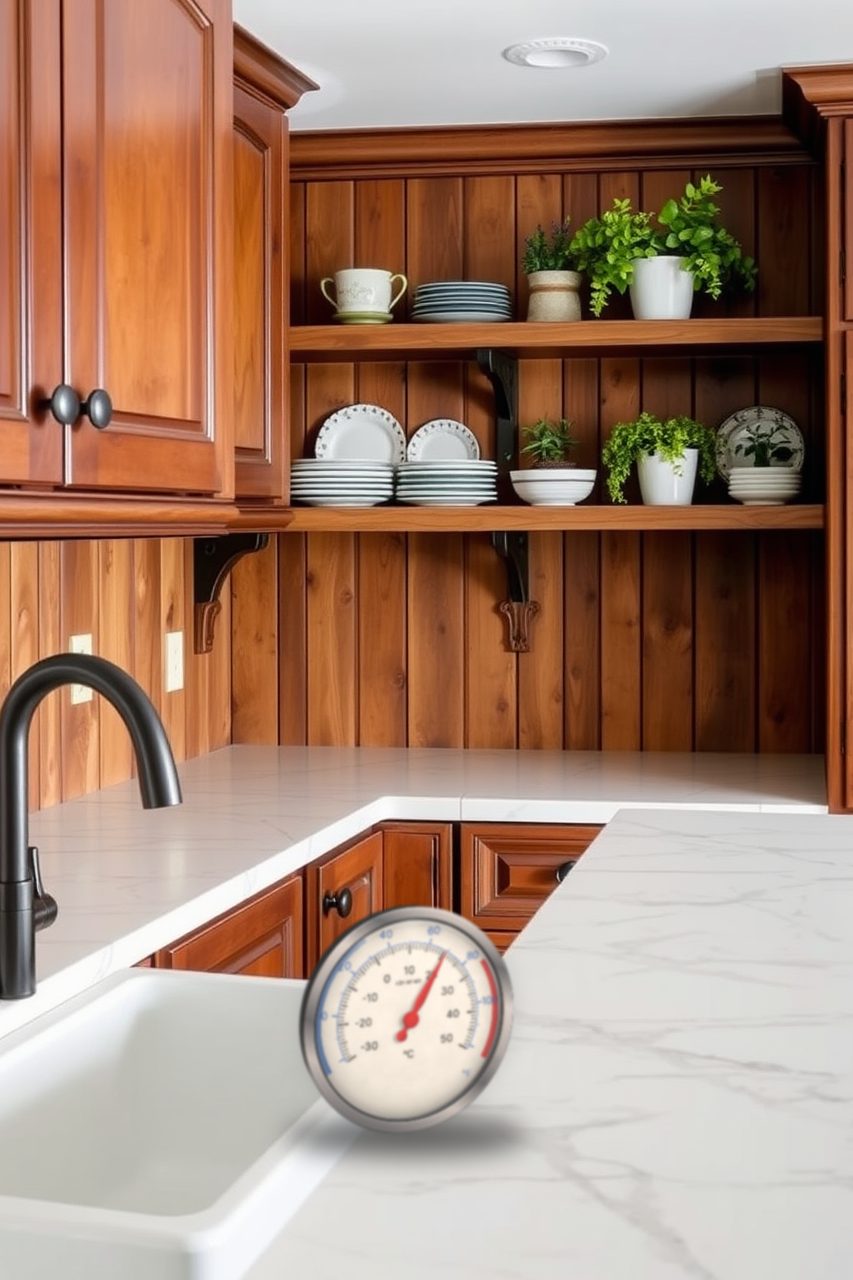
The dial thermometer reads 20 °C
